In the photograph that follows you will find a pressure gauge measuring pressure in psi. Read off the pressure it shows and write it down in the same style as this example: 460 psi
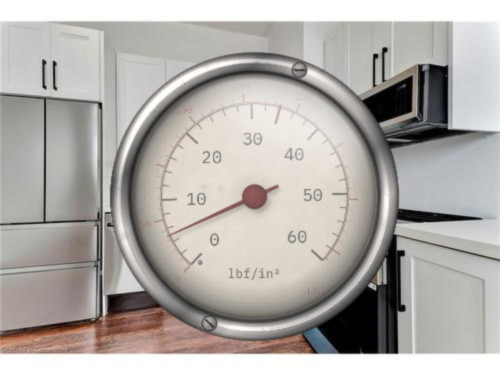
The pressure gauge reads 5 psi
